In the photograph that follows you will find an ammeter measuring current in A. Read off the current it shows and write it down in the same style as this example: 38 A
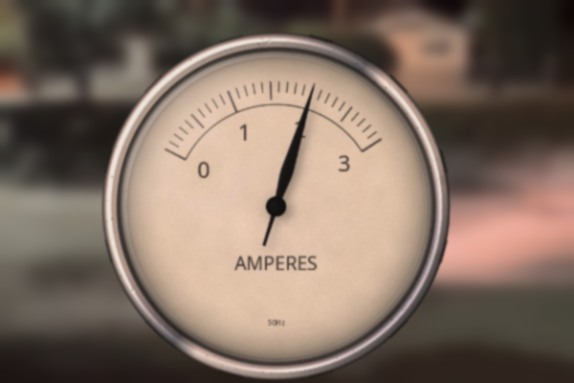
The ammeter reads 2 A
